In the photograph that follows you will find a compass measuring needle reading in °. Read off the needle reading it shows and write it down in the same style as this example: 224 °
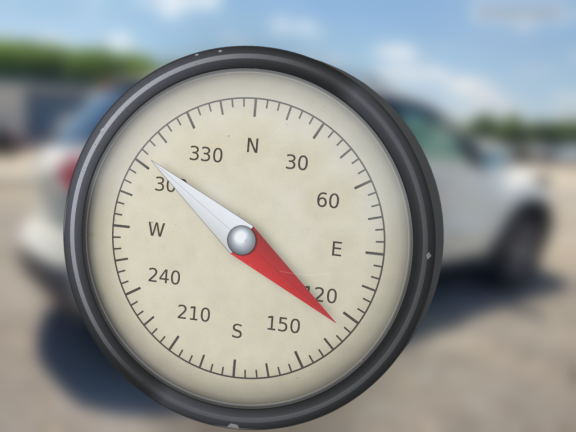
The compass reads 125 °
